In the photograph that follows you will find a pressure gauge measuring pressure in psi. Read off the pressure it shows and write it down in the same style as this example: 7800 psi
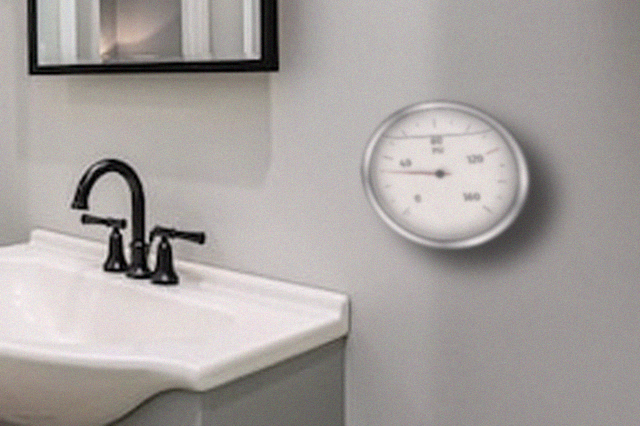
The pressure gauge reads 30 psi
